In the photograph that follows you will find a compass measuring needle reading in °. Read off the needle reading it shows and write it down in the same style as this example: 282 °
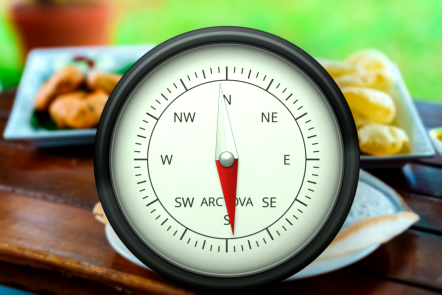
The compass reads 175 °
